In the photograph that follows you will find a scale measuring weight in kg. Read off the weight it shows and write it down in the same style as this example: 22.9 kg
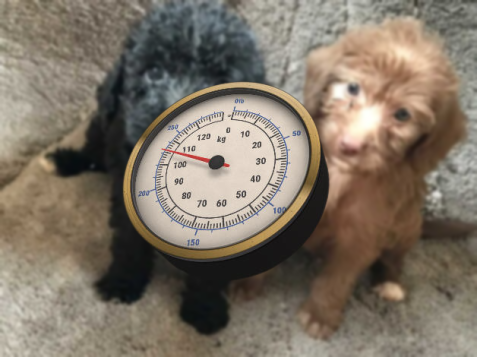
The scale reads 105 kg
